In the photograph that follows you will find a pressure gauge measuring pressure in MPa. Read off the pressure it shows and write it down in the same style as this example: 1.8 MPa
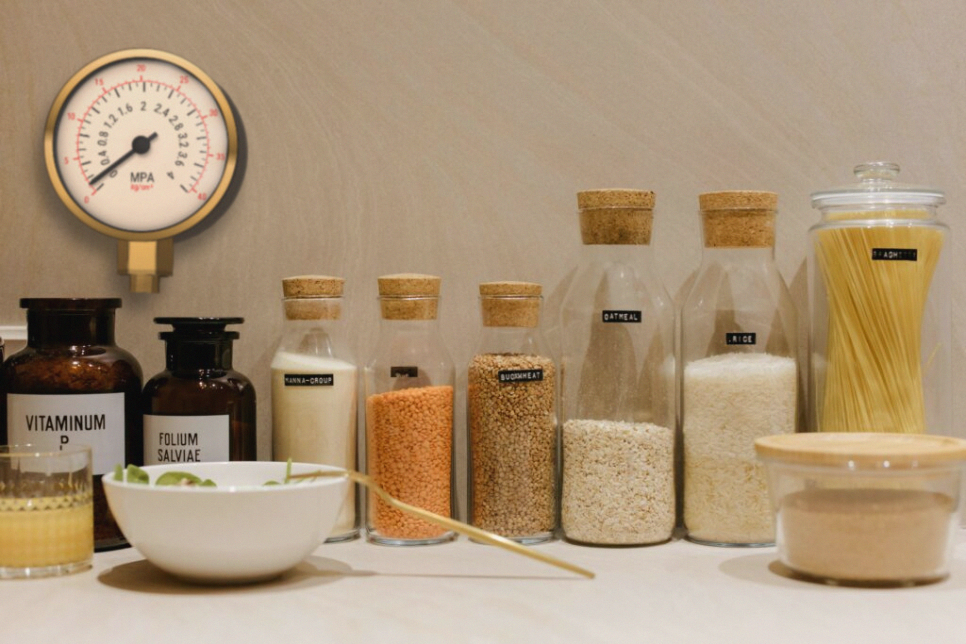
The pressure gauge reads 0.1 MPa
